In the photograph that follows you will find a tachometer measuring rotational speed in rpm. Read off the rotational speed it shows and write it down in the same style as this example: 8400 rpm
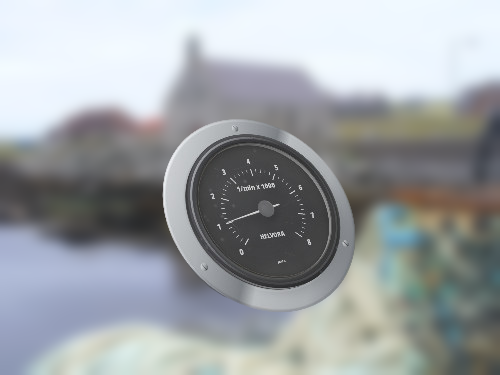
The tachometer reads 1000 rpm
